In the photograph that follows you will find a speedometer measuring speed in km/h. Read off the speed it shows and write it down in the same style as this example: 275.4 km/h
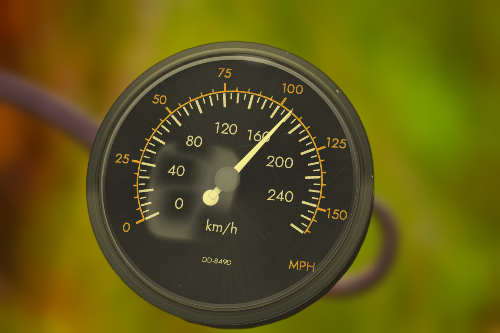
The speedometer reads 170 km/h
